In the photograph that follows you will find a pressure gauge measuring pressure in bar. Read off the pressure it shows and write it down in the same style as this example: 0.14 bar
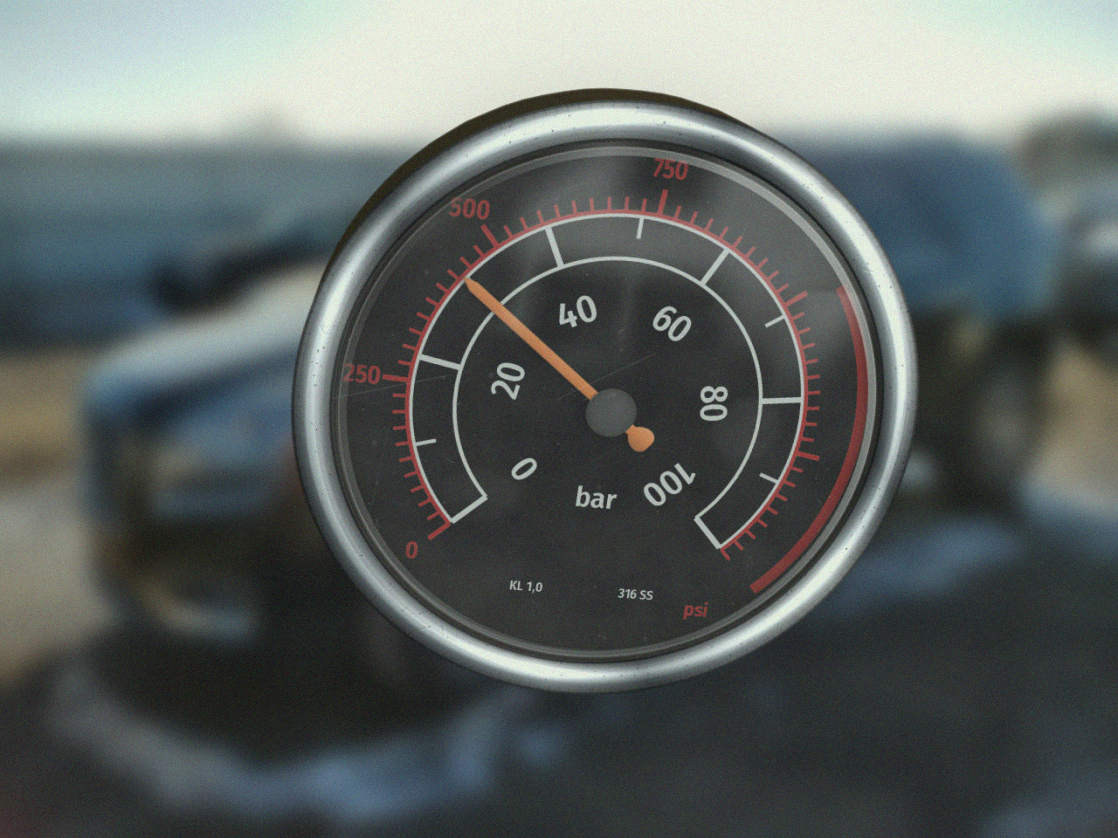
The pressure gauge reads 30 bar
